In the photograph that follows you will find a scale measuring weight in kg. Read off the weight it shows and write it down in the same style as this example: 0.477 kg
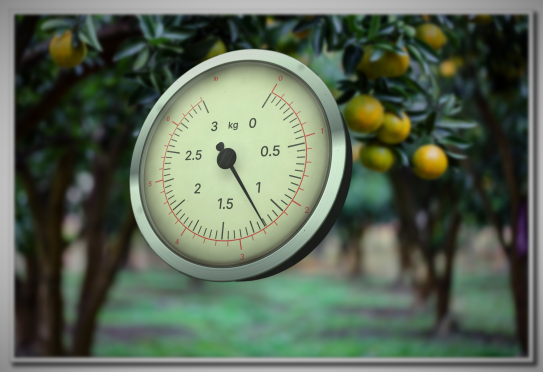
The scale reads 1.15 kg
